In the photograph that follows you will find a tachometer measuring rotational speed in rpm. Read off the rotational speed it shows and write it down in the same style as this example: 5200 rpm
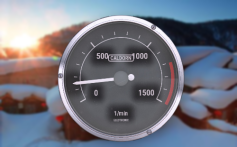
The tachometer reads 150 rpm
